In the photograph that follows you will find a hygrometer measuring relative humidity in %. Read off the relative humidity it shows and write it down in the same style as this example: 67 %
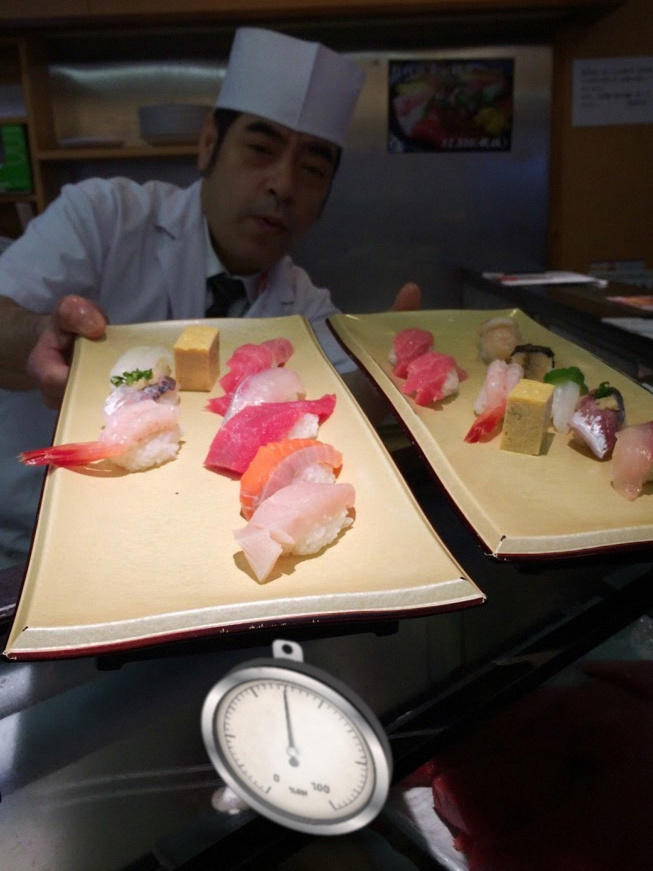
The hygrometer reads 50 %
